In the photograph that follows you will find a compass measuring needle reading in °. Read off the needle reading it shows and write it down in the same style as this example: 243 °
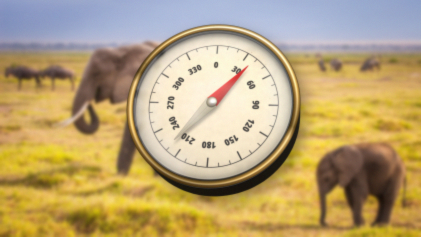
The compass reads 40 °
